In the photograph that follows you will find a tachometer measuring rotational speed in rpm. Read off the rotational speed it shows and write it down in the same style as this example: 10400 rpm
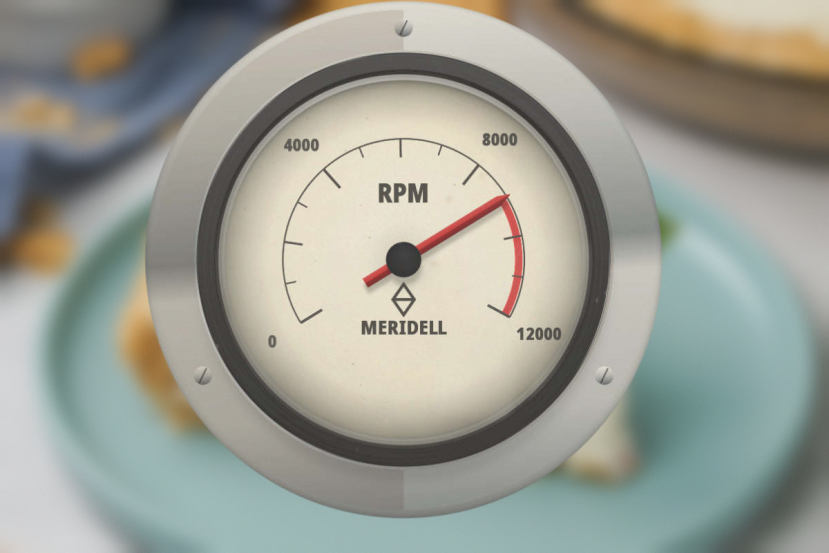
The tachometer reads 9000 rpm
